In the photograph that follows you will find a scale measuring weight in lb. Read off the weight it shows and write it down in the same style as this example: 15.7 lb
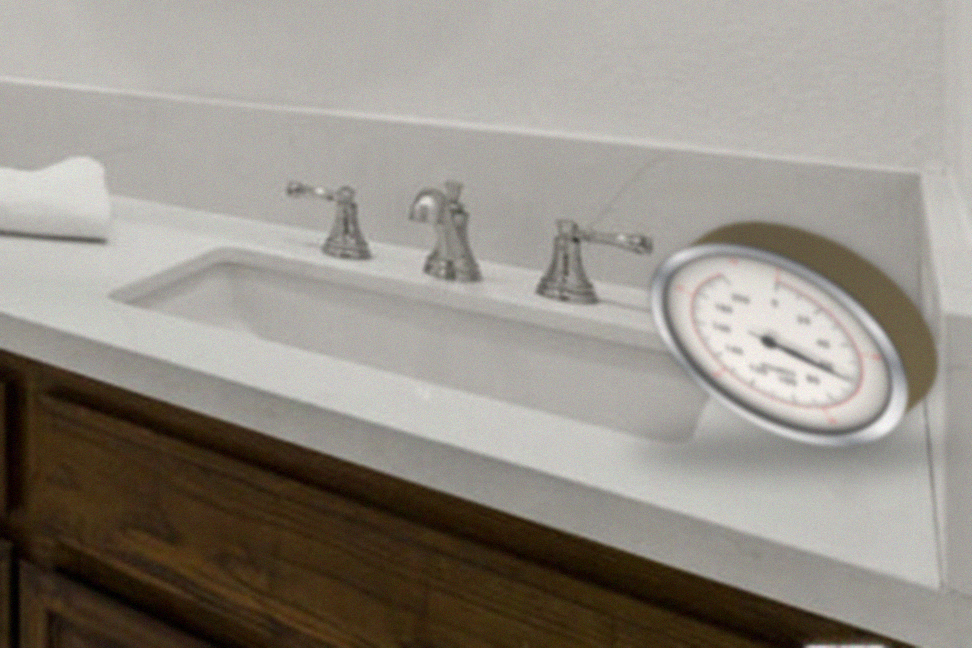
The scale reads 60 lb
